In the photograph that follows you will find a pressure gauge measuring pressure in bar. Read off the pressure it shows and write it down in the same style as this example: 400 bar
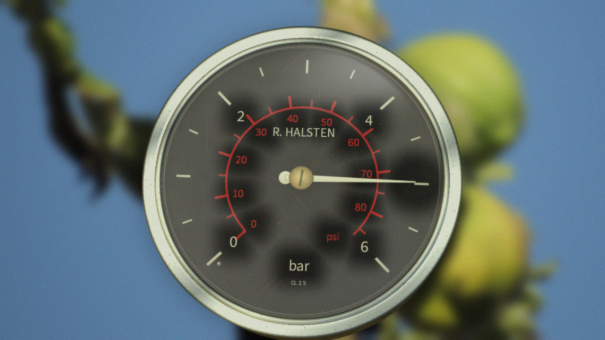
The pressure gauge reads 5 bar
